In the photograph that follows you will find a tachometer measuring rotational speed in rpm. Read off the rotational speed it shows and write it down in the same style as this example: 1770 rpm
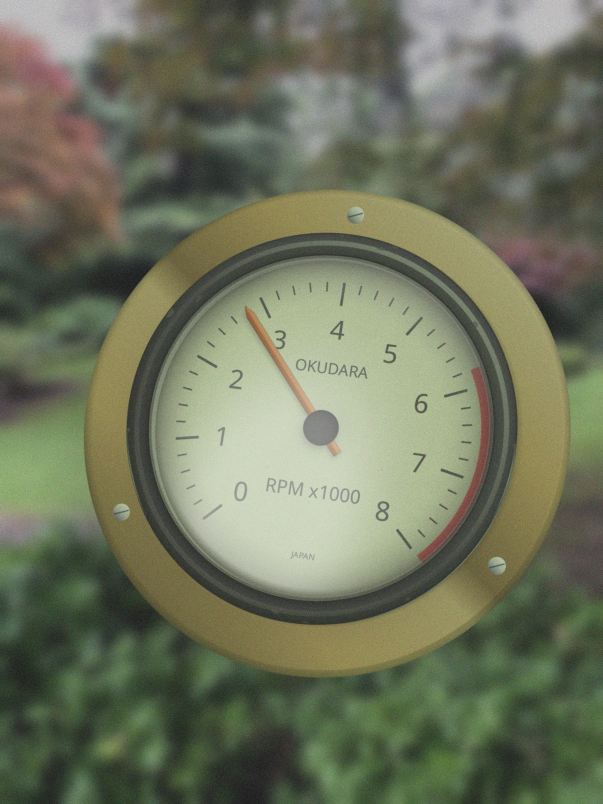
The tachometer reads 2800 rpm
